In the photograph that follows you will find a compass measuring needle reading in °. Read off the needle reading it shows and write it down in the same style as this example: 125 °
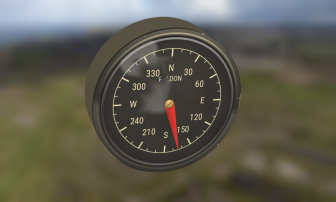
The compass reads 165 °
